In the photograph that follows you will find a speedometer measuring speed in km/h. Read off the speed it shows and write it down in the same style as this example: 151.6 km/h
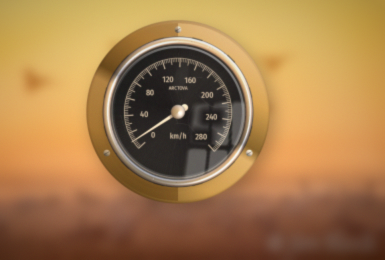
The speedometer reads 10 km/h
